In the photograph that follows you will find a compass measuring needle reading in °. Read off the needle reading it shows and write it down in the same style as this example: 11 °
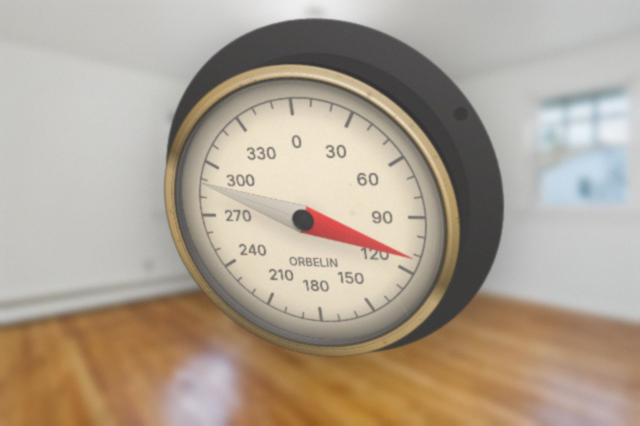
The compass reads 110 °
